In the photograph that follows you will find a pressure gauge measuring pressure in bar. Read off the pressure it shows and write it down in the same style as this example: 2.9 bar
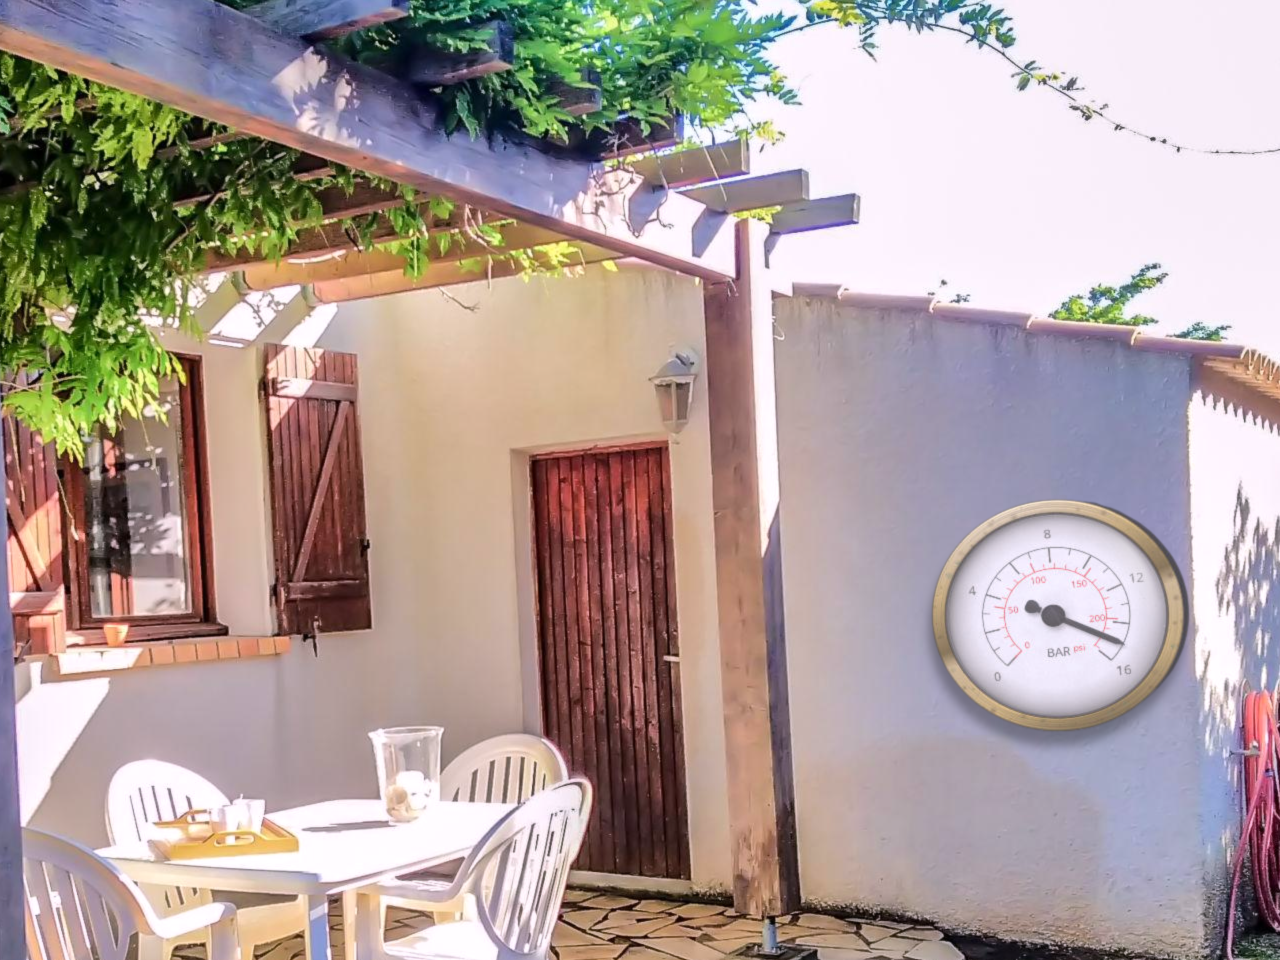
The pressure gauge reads 15 bar
